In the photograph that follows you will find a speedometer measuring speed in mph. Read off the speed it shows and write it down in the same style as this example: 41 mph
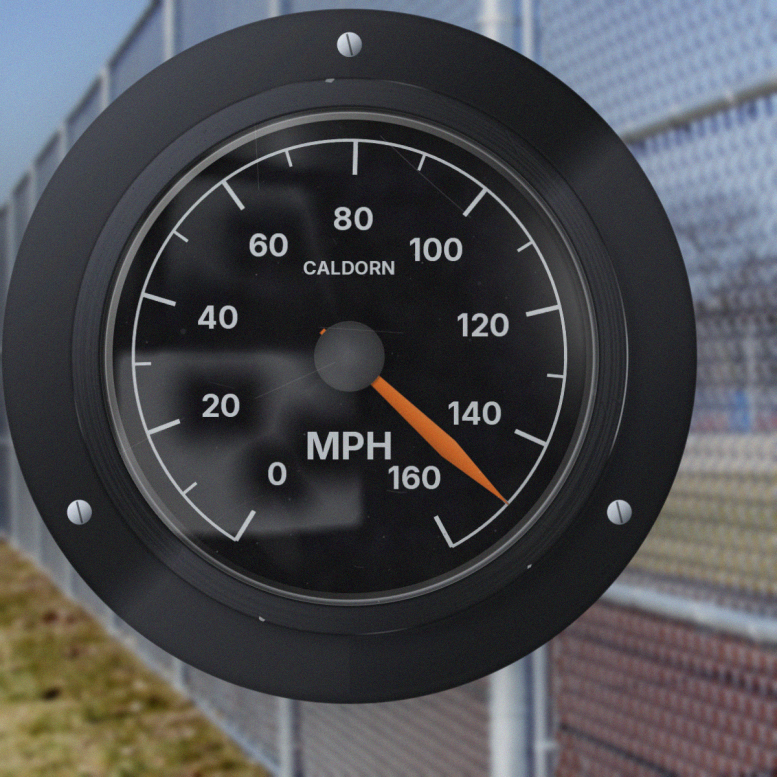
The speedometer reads 150 mph
